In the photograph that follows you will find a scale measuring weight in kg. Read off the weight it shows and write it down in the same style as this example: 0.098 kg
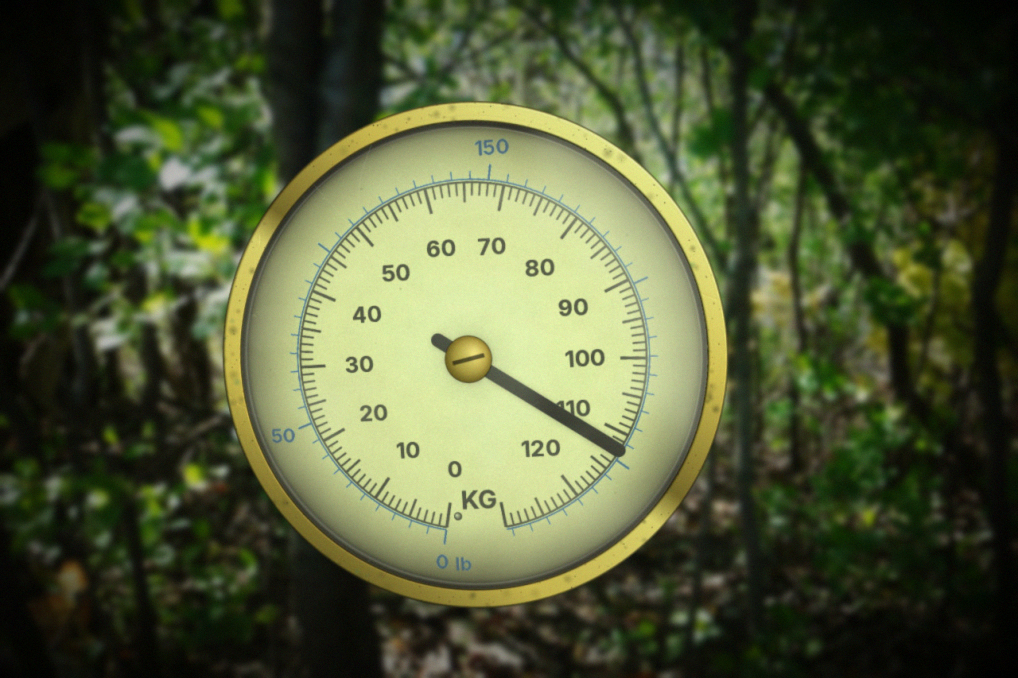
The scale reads 112 kg
